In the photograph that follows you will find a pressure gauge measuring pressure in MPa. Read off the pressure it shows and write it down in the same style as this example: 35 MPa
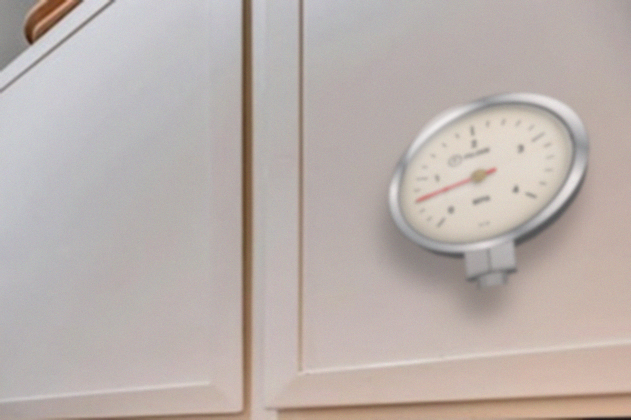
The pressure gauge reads 0.6 MPa
